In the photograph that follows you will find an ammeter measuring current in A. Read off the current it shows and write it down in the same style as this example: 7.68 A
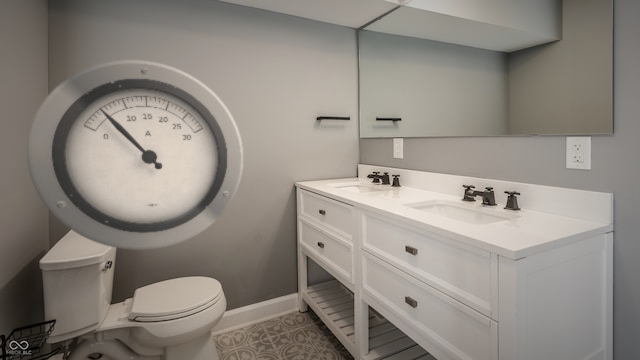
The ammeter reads 5 A
